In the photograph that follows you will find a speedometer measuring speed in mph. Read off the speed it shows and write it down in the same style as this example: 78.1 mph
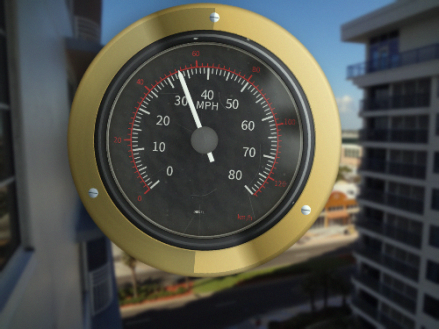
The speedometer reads 33 mph
